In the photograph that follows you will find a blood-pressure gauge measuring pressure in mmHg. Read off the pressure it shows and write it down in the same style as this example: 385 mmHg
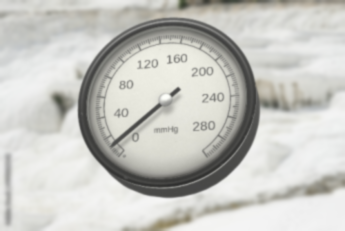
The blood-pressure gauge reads 10 mmHg
